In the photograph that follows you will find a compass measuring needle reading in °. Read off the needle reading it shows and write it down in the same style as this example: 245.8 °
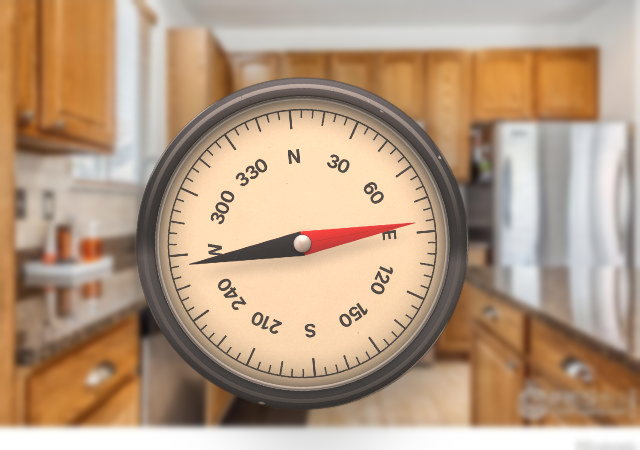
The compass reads 85 °
